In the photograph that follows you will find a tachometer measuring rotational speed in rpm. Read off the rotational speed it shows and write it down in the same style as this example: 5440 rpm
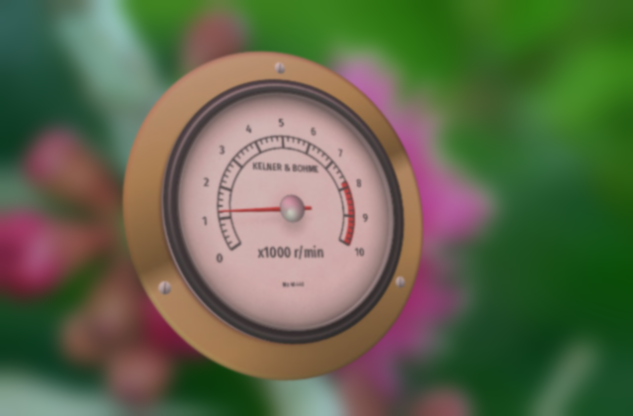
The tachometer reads 1200 rpm
